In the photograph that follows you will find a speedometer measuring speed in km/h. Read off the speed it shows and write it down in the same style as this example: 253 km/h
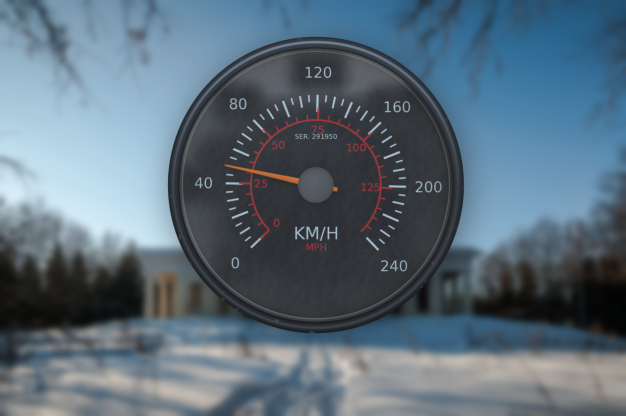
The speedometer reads 50 km/h
